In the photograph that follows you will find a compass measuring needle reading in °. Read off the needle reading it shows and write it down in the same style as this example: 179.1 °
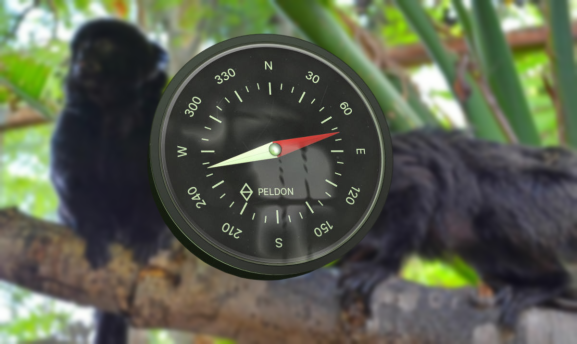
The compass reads 75 °
